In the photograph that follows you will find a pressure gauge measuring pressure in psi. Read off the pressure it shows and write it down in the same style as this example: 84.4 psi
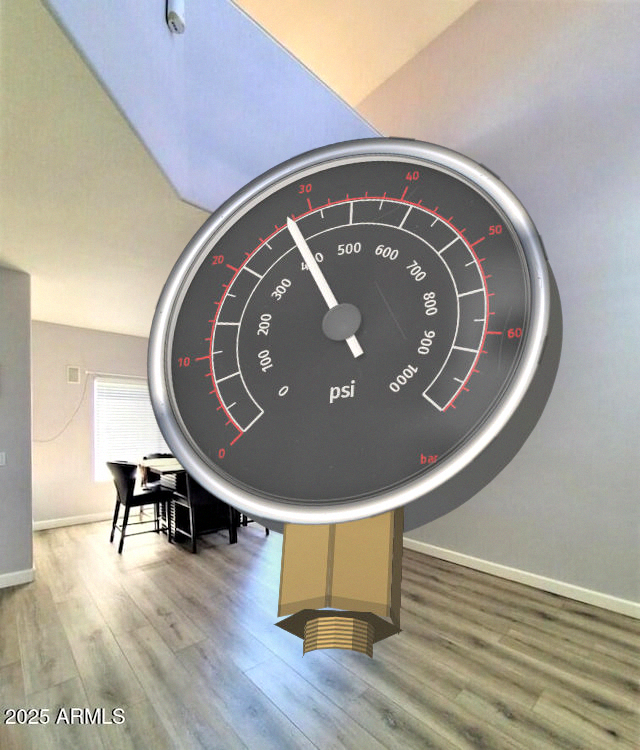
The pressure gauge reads 400 psi
